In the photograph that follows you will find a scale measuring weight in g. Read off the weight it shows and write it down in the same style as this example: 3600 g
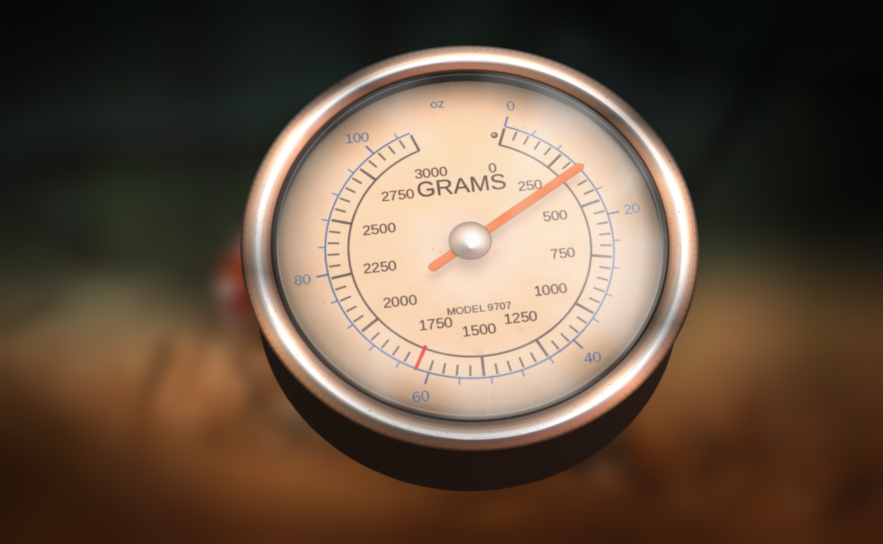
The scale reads 350 g
